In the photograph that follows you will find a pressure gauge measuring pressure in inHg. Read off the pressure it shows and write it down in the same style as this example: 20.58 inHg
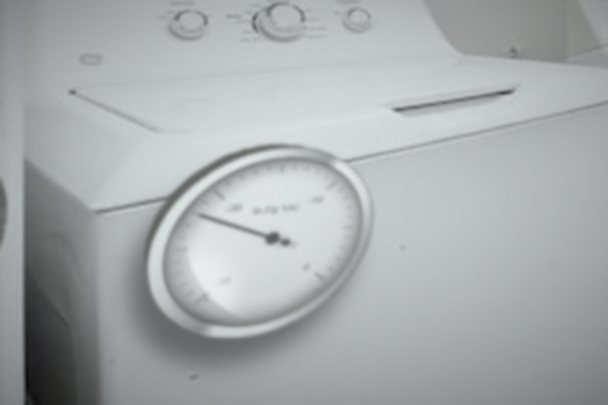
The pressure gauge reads -22 inHg
